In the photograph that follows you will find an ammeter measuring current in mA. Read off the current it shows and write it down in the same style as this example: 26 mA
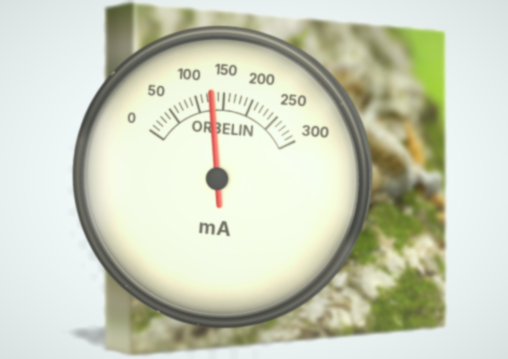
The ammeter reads 130 mA
